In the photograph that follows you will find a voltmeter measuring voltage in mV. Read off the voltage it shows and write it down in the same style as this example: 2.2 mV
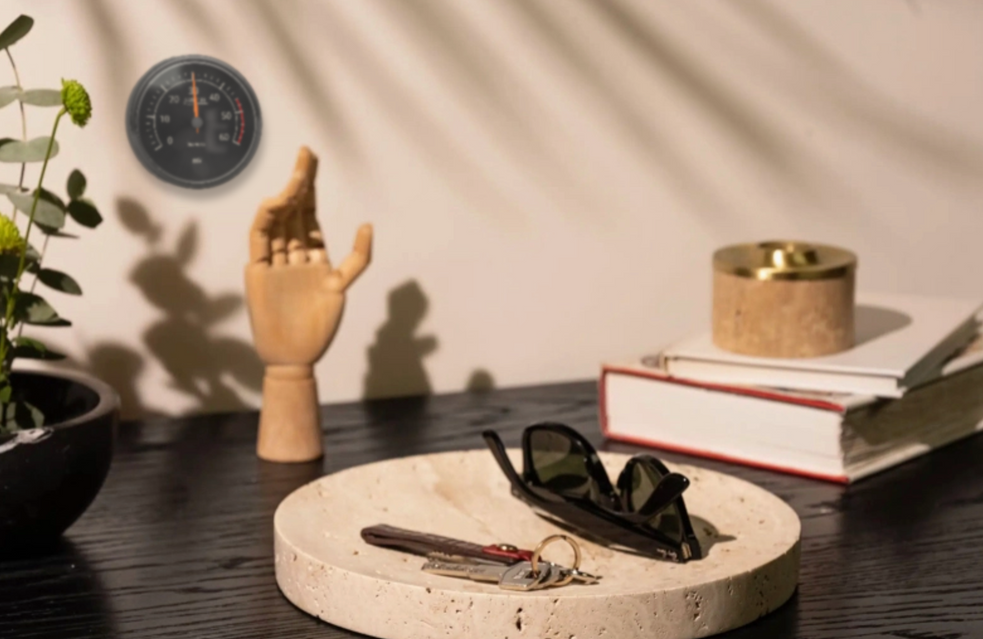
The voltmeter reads 30 mV
